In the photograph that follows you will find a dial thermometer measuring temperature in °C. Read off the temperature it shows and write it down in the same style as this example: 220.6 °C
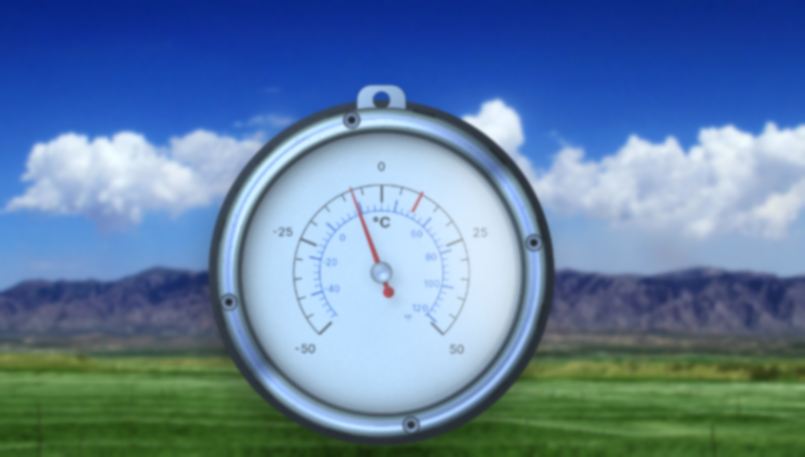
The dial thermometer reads -7.5 °C
